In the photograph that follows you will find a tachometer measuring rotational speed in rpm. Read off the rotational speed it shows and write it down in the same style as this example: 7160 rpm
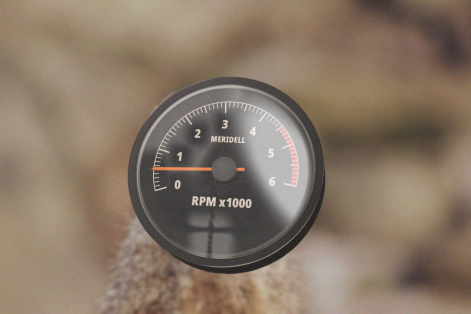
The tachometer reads 500 rpm
